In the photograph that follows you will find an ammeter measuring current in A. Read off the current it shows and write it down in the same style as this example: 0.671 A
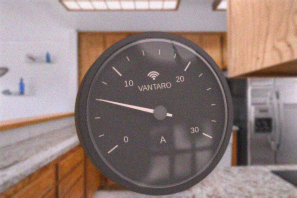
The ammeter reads 6 A
